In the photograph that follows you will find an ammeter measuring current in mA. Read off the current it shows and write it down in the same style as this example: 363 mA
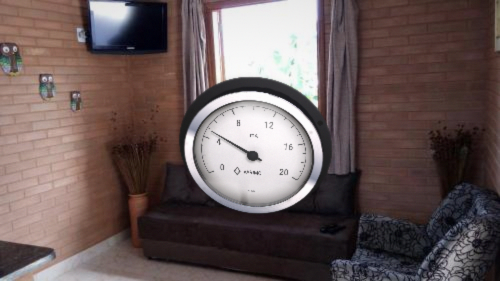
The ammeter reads 5 mA
